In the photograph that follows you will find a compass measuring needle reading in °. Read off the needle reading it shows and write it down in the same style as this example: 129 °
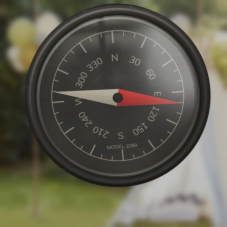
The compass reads 100 °
